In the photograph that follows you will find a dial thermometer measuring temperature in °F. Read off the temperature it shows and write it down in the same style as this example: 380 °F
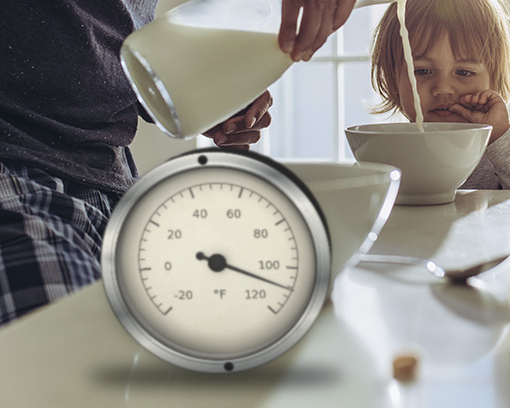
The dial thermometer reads 108 °F
